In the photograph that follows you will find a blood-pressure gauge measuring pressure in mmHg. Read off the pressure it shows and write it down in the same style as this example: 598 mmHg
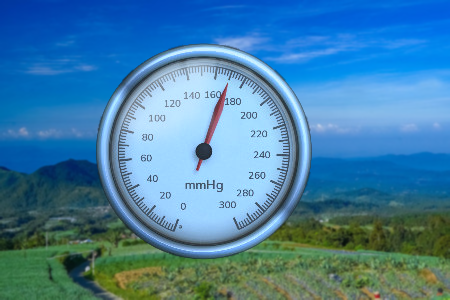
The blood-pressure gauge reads 170 mmHg
